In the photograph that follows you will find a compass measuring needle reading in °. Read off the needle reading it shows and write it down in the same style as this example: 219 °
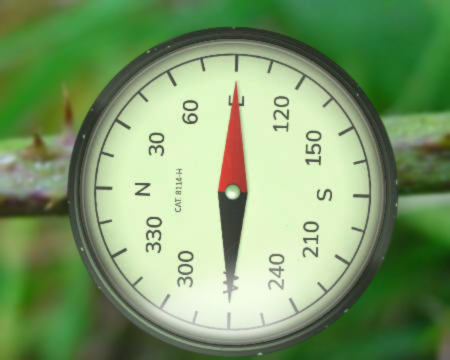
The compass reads 90 °
